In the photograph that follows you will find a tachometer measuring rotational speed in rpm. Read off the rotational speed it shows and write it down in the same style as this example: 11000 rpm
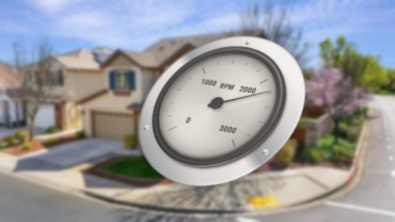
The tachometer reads 2200 rpm
